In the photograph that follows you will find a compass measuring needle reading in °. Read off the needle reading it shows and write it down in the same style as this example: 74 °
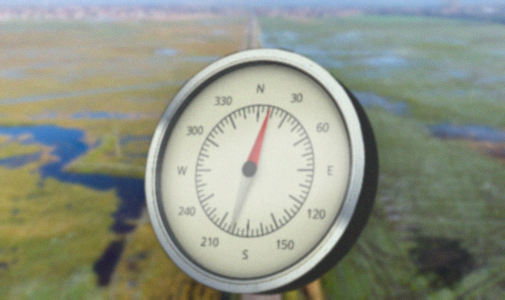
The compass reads 15 °
